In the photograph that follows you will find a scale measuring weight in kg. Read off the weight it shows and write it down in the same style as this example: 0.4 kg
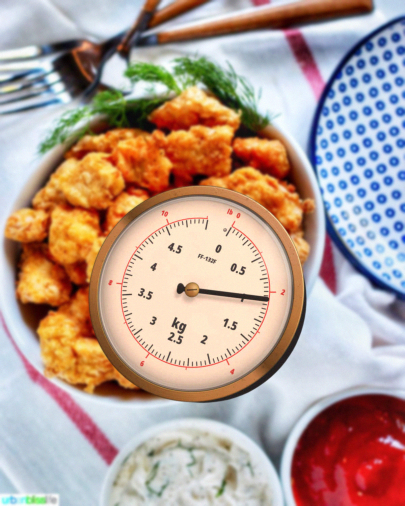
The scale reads 1 kg
